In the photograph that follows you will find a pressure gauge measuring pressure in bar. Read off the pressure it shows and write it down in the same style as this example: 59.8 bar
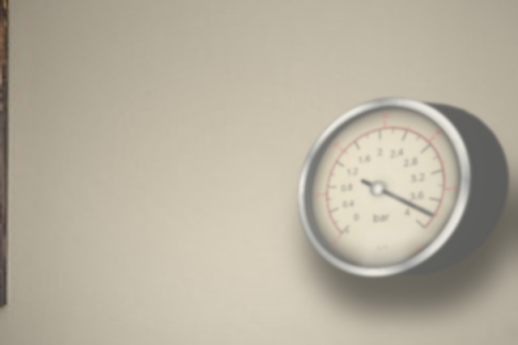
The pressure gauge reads 3.8 bar
